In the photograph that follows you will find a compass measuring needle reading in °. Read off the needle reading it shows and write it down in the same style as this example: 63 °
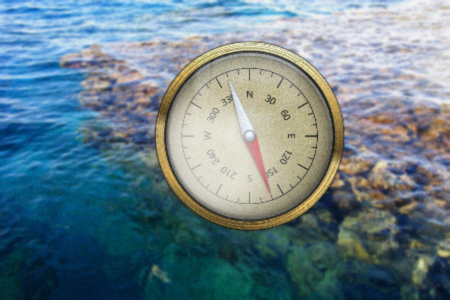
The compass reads 160 °
